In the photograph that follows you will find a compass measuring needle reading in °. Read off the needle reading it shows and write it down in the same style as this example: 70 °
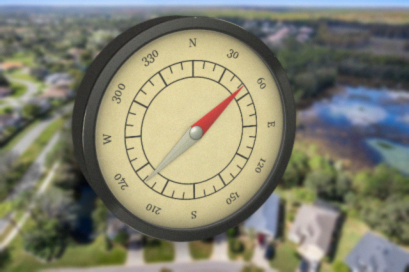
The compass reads 50 °
